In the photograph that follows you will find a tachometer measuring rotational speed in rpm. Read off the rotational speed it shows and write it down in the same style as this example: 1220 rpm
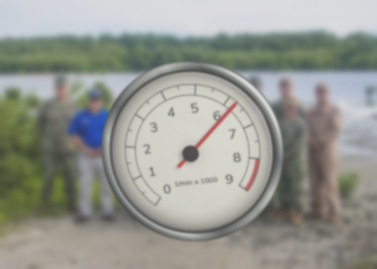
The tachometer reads 6250 rpm
